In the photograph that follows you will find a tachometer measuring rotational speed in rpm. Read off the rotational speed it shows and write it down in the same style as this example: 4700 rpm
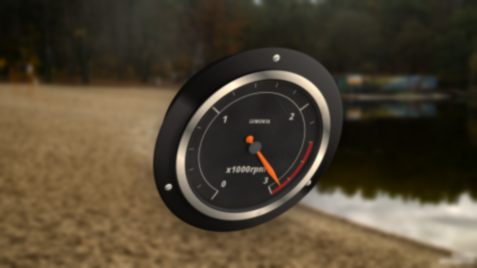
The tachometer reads 2900 rpm
